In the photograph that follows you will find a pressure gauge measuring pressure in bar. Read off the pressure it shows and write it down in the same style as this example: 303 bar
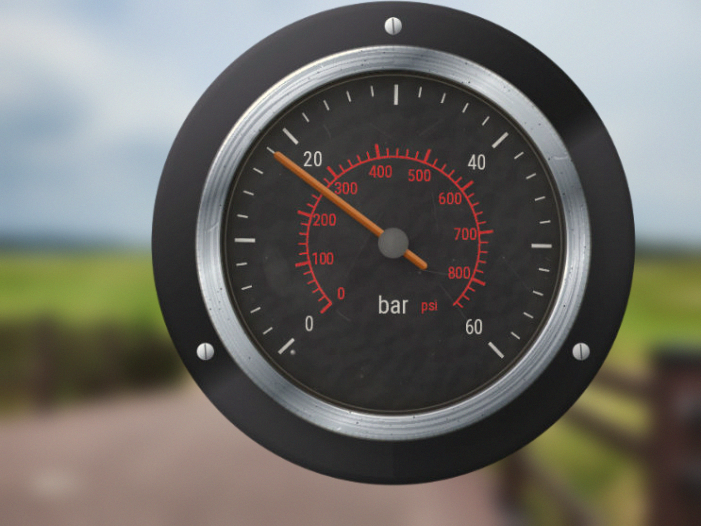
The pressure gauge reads 18 bar
